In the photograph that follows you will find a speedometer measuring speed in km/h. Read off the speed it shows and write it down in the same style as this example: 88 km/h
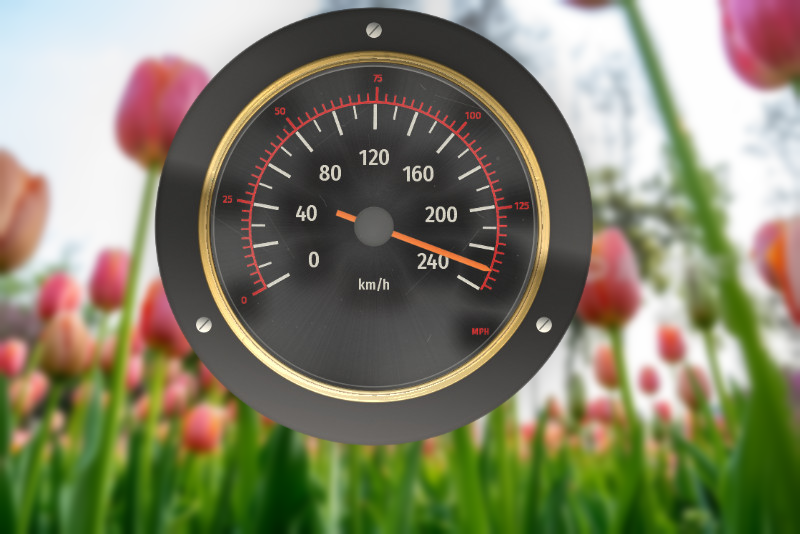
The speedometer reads 230 km/h
